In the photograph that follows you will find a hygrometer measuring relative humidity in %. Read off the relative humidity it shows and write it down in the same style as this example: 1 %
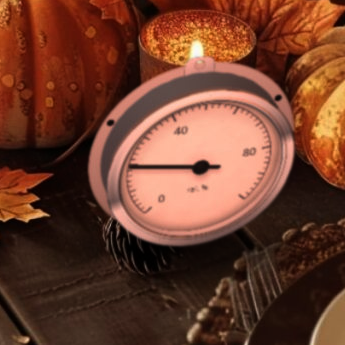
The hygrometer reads 20 %
